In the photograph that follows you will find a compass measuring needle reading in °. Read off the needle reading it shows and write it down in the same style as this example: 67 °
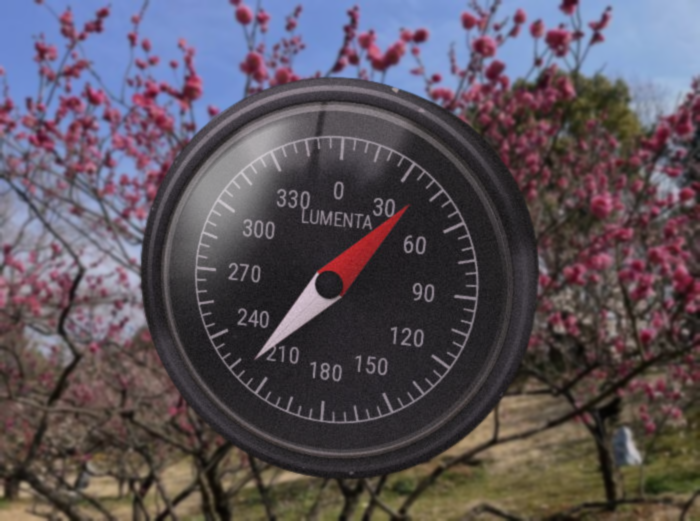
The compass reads 40 °
